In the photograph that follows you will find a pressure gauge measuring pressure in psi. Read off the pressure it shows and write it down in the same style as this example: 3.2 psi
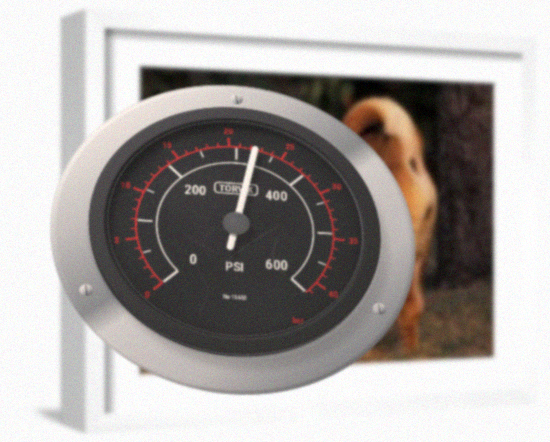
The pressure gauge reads 325 psi
